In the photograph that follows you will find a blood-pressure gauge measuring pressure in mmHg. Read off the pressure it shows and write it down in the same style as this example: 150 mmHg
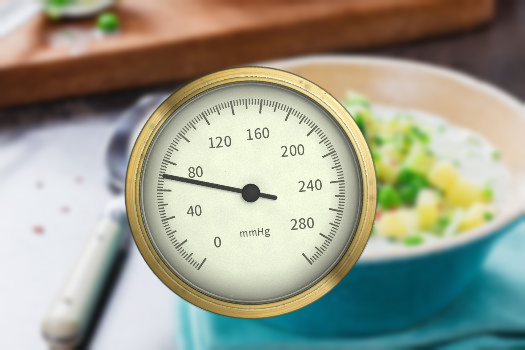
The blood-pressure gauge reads 70 mmHg
